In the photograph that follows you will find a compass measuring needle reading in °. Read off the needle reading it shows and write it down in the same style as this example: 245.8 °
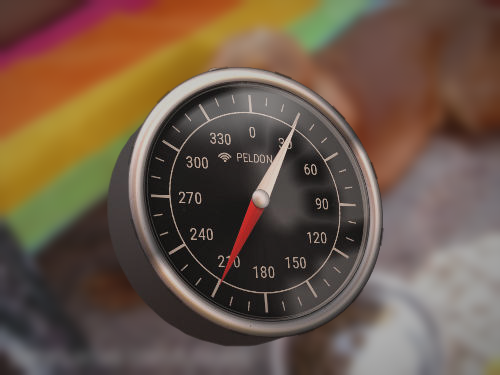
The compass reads 210 °
